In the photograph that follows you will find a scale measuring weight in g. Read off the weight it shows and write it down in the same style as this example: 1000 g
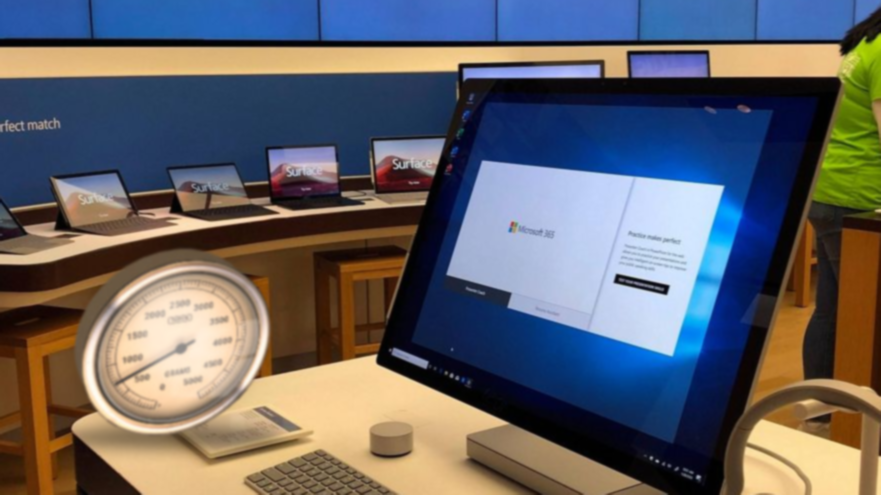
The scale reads 750 g
